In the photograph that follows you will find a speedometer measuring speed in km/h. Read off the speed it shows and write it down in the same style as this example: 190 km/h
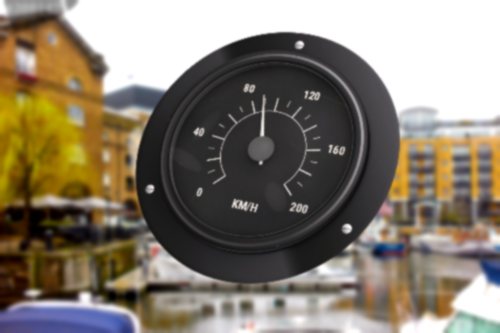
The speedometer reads 90 km/h
